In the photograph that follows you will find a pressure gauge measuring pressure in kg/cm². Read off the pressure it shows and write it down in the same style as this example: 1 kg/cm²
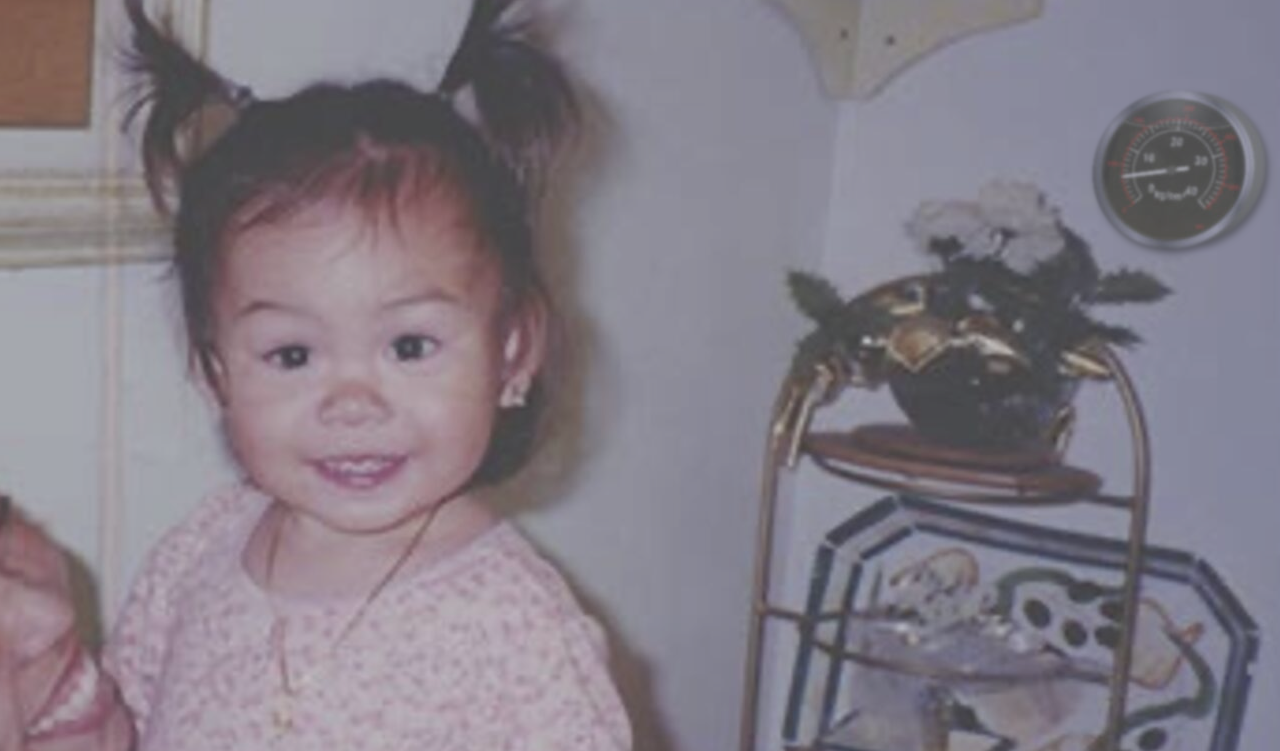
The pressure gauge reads 5 kg/cm²
